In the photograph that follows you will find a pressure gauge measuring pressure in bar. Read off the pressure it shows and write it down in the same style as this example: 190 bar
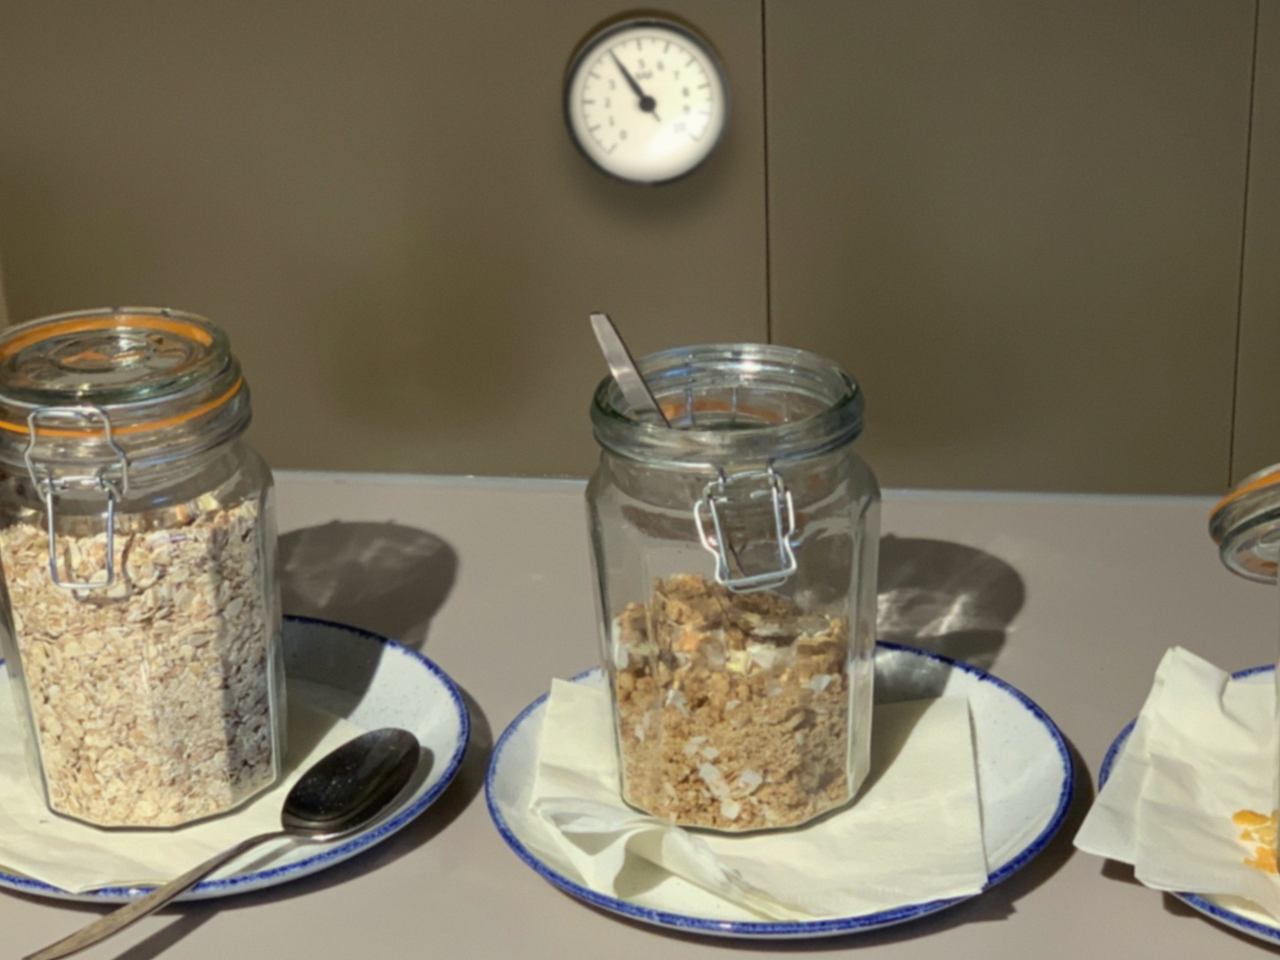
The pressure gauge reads 4 bar
